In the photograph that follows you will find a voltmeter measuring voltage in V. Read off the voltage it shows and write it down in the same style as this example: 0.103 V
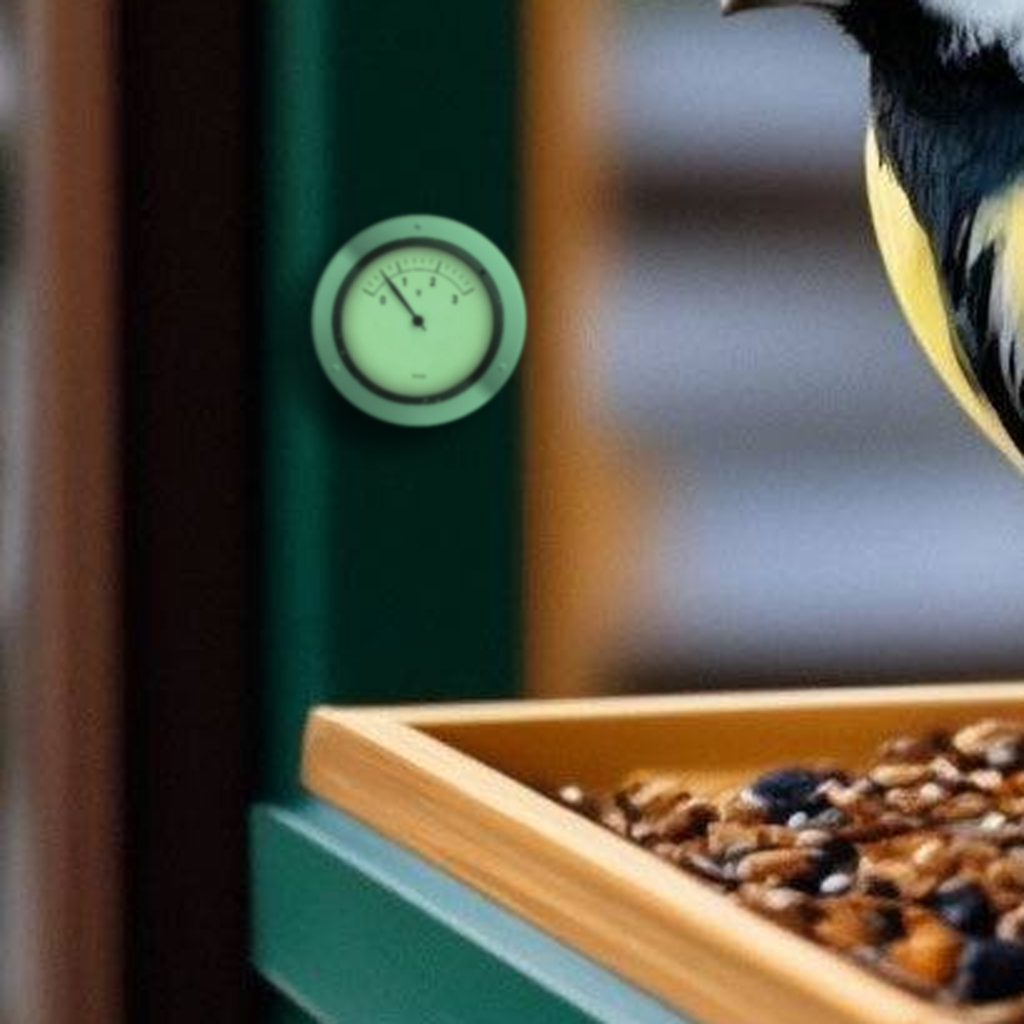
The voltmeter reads 0.6 V
